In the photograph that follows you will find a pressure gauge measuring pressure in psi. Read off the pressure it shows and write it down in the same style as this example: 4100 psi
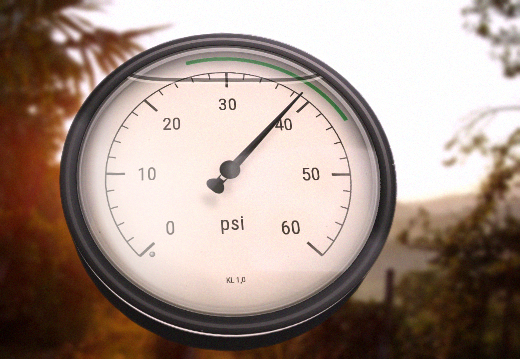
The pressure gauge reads 39 psi
